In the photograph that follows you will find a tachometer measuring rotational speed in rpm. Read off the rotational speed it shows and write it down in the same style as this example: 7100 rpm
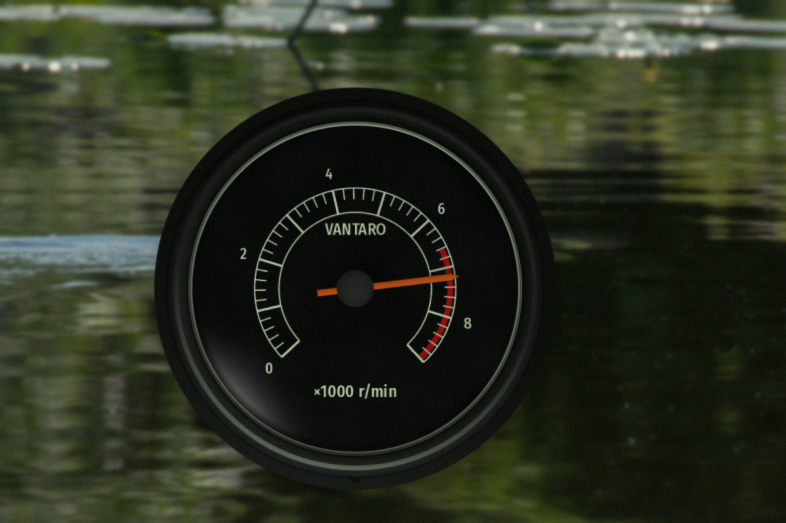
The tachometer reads 7200 rpm
